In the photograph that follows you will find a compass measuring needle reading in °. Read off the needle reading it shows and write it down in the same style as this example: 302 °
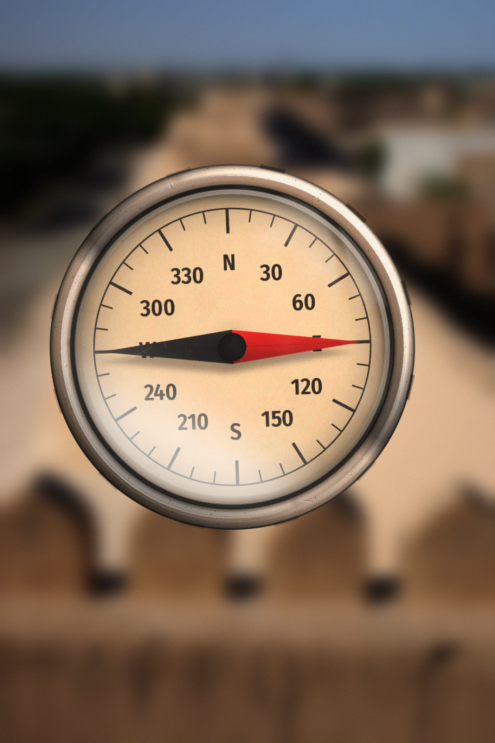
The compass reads 90 °
